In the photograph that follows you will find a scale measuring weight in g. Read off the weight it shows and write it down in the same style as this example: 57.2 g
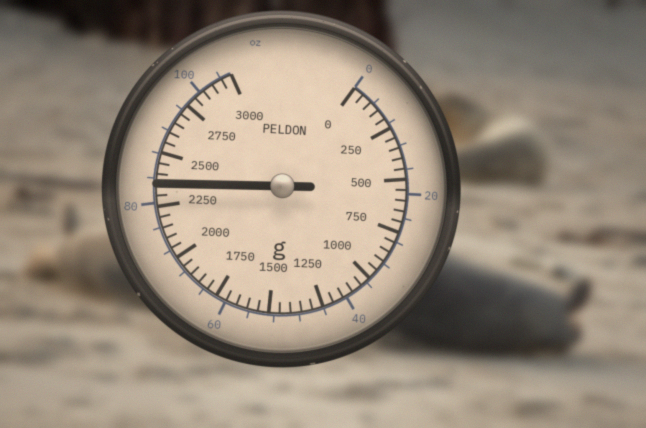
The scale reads 2350 g
